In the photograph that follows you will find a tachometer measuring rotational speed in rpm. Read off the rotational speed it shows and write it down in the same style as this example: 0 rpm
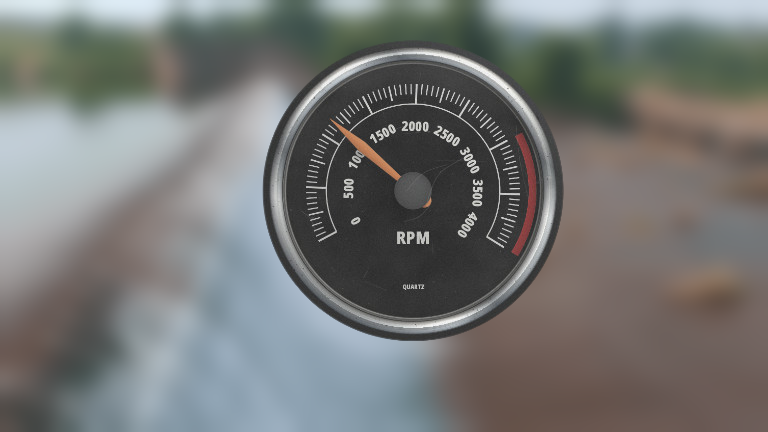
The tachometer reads 1150 rpm
